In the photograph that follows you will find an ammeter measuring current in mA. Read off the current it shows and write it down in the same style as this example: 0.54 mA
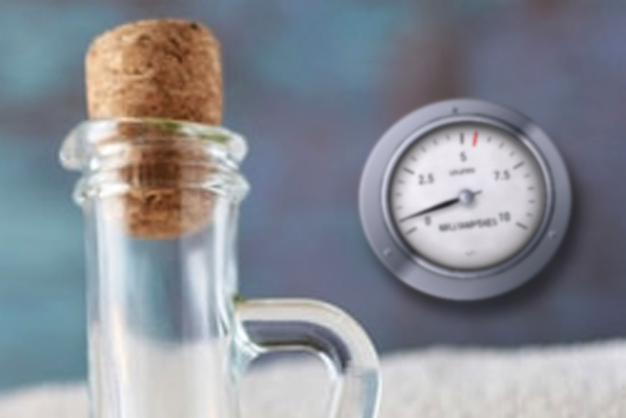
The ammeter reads 0.5 mA
